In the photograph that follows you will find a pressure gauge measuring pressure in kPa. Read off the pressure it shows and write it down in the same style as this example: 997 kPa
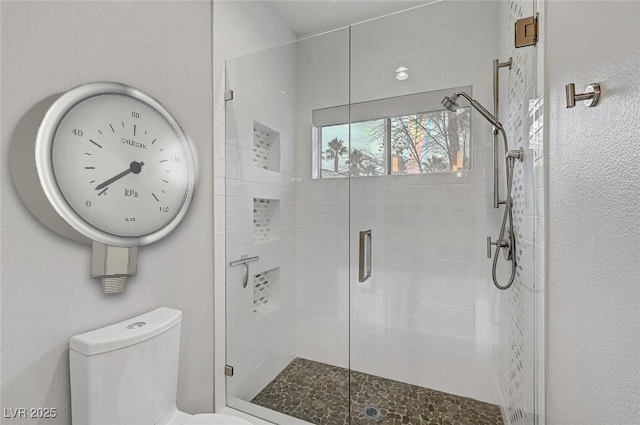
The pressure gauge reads 5 kPa
